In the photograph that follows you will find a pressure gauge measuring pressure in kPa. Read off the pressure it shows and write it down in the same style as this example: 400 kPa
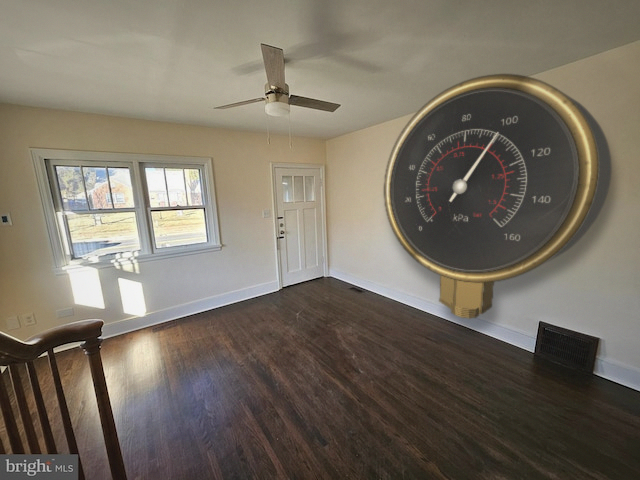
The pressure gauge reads 100 kPa
